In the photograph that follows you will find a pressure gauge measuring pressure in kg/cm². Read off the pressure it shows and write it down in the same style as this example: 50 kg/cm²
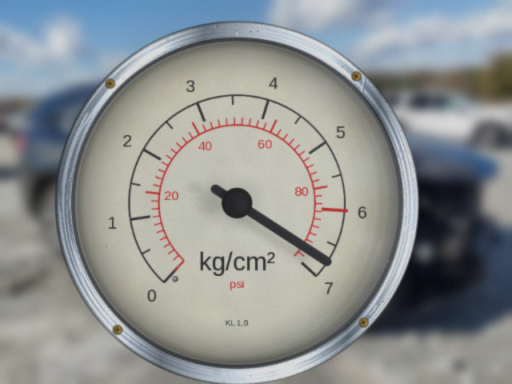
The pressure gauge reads 6.75 kg/cm²
